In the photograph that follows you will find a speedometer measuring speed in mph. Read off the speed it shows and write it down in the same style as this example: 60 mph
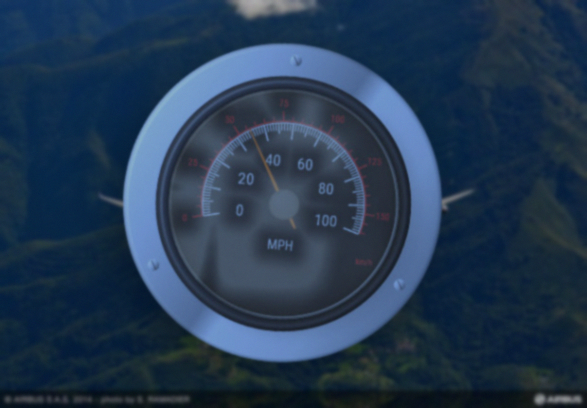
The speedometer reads 35 mph
